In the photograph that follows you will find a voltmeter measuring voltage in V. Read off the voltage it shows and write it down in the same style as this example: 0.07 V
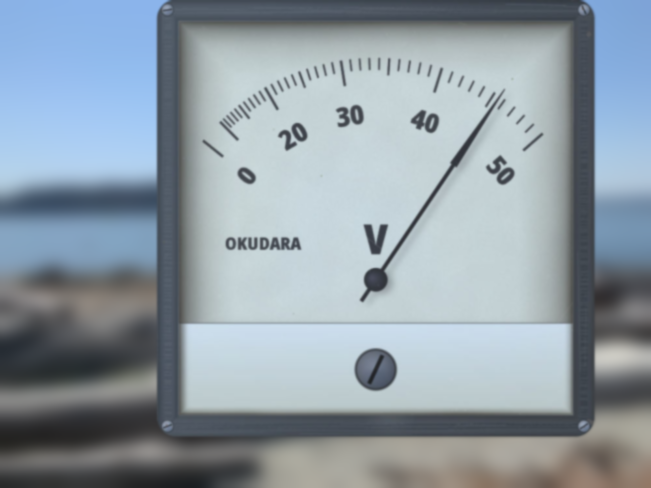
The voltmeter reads 45.5 V
